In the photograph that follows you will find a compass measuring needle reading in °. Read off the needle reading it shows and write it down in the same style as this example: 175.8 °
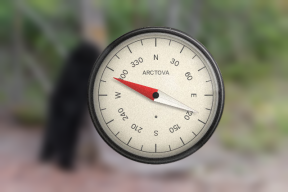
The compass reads 292.5 °
